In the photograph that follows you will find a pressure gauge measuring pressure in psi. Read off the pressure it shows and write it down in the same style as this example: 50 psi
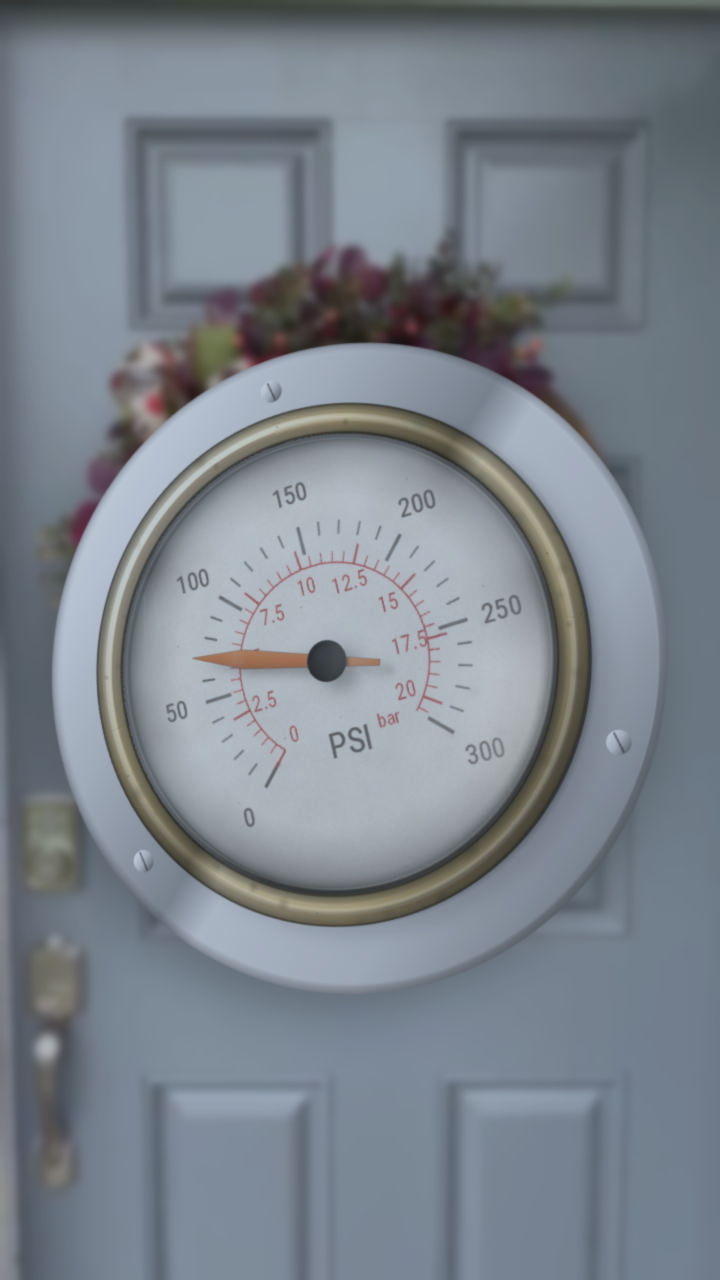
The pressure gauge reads 70 psi
